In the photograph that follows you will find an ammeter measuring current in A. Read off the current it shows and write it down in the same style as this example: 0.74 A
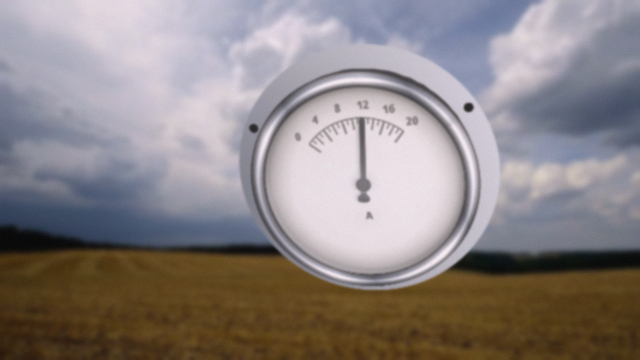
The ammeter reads 12 A
